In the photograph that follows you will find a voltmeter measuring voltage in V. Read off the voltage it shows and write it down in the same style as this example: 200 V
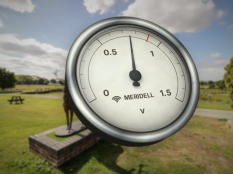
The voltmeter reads 0.75 V
